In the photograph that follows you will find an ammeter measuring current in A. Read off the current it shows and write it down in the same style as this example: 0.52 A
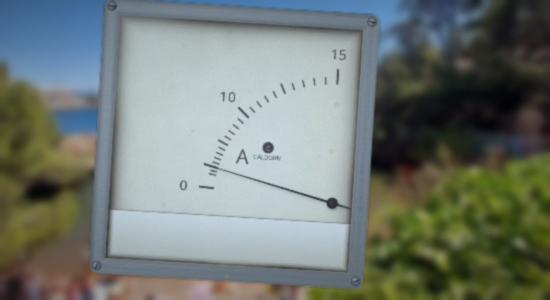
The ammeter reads 5 A
